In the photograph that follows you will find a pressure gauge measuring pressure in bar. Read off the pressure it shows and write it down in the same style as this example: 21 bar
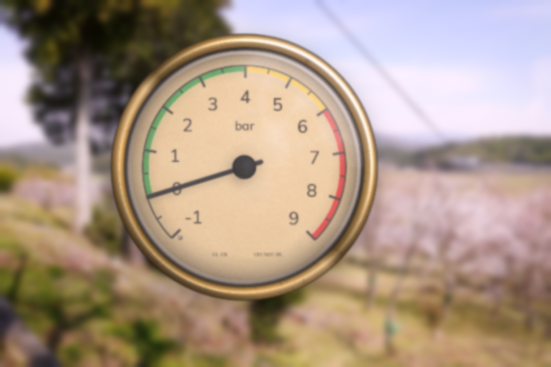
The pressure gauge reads 0 bar
